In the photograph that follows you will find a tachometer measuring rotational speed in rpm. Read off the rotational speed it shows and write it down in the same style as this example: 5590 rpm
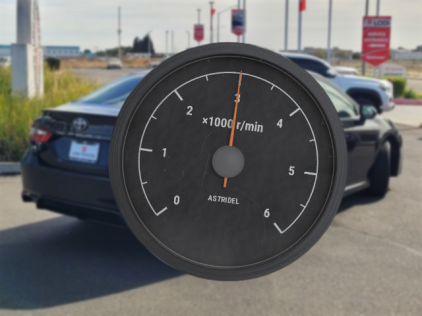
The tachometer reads 3000 rpm
